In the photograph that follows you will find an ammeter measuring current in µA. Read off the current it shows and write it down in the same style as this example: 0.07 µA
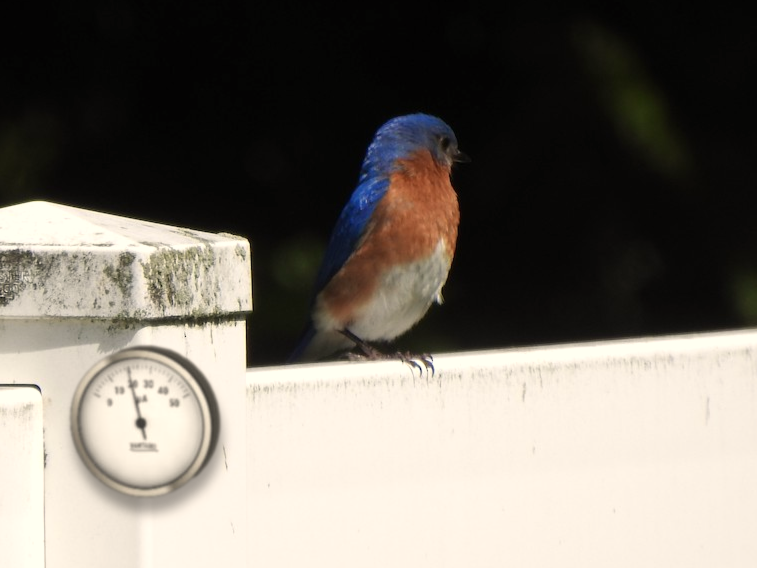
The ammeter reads 20 µA
